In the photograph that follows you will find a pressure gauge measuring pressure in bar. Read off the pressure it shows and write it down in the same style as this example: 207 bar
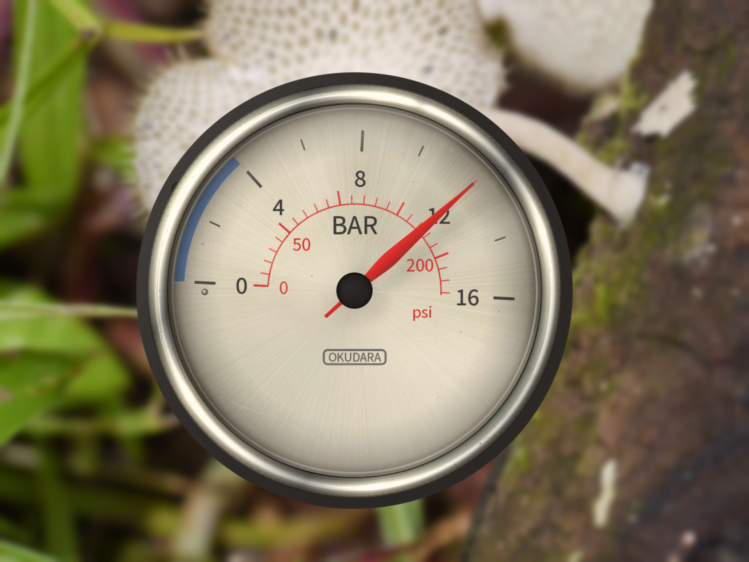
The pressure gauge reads 12 bar
